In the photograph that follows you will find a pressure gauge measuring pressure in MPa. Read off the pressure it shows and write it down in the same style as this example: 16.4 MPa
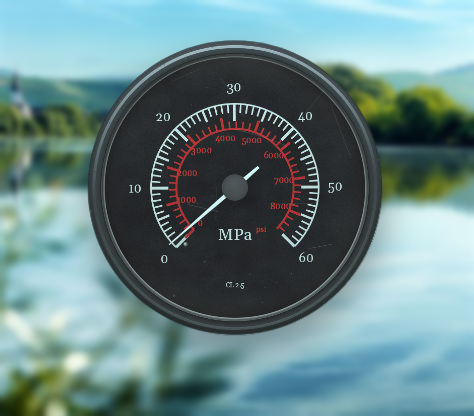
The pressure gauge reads 1 MPa
